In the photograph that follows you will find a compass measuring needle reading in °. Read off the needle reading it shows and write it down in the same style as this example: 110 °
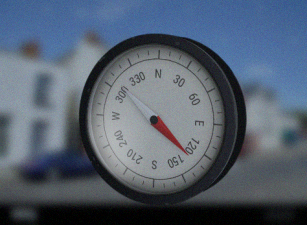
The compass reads 130 °
